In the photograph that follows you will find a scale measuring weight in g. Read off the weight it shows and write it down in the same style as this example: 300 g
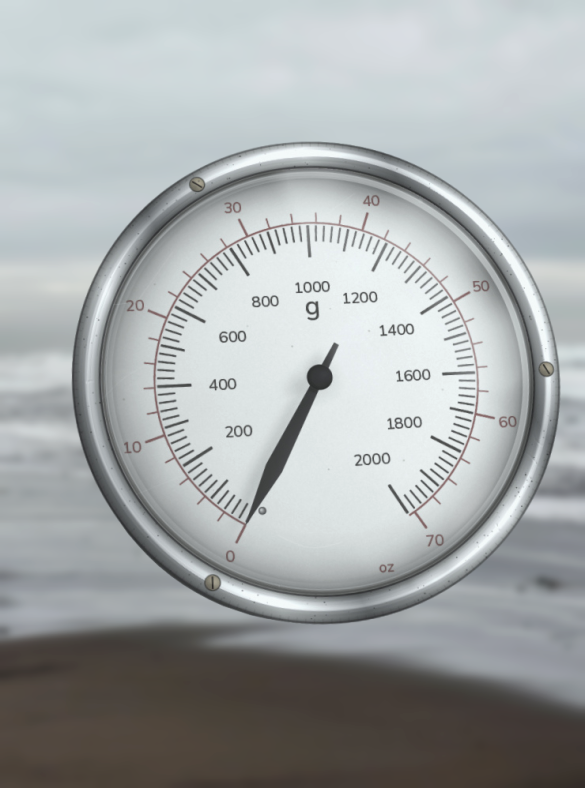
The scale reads 0 g
